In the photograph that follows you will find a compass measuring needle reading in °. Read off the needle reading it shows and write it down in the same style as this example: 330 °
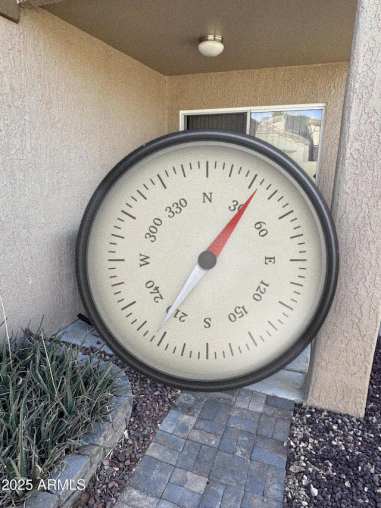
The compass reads 35 °
